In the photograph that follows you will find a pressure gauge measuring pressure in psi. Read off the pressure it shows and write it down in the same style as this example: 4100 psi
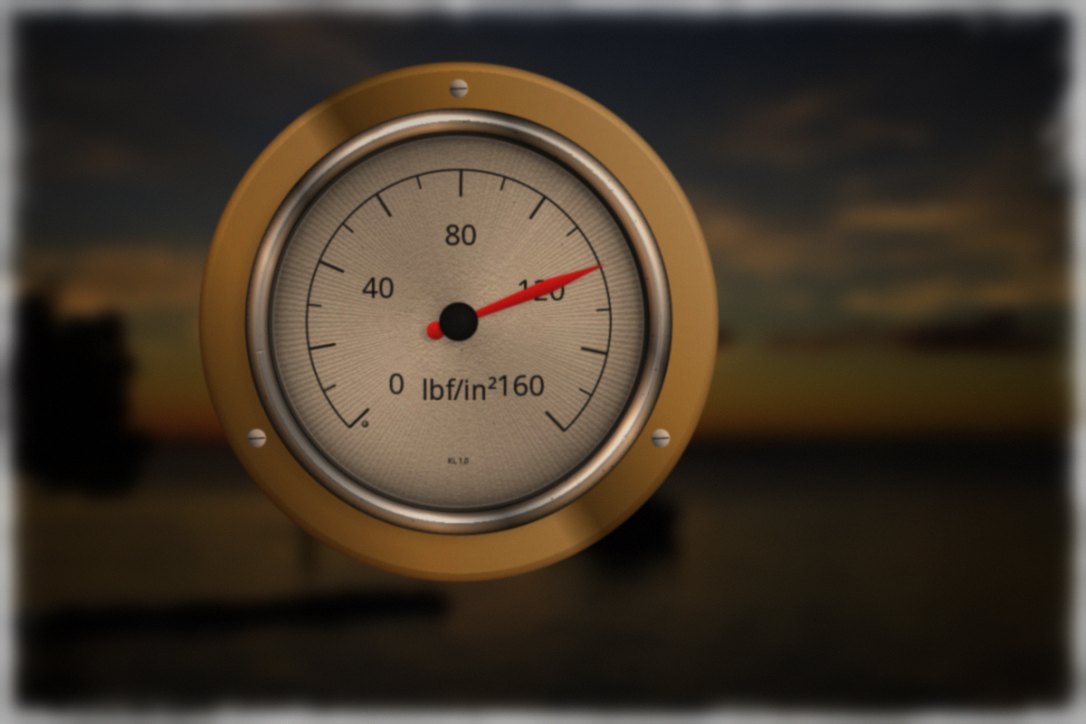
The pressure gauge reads 120 psi
